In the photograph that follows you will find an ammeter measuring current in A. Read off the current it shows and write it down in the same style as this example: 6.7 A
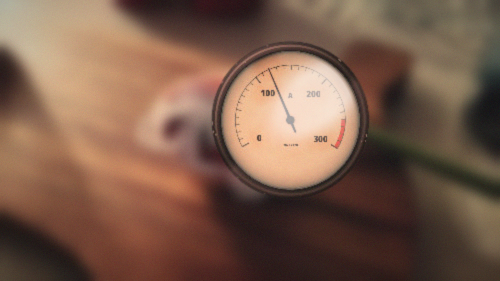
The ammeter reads 120 A
